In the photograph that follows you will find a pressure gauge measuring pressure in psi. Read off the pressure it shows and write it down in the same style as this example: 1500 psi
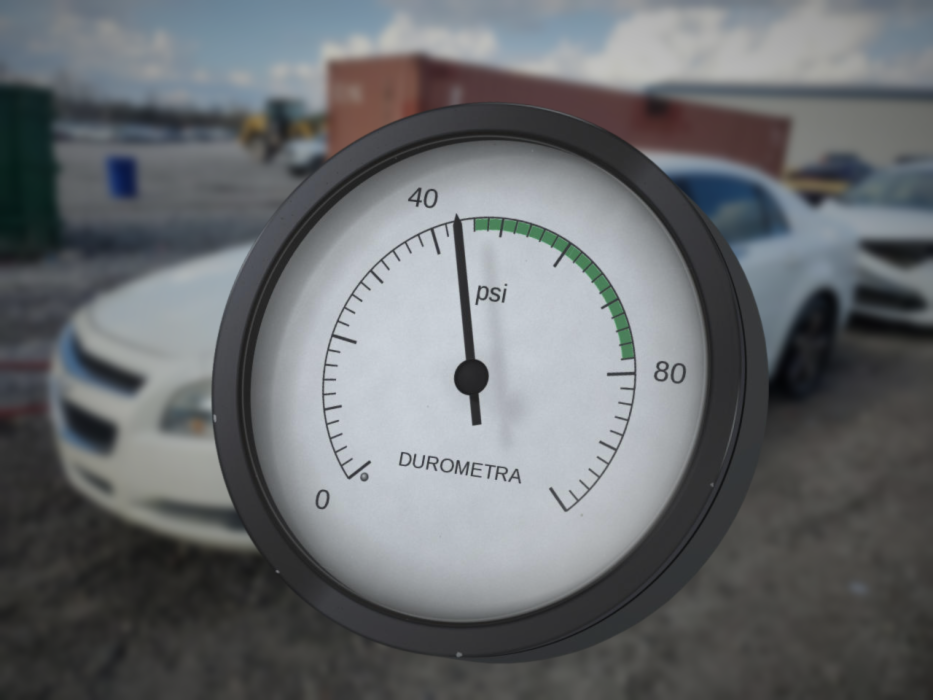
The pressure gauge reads 44 psi
